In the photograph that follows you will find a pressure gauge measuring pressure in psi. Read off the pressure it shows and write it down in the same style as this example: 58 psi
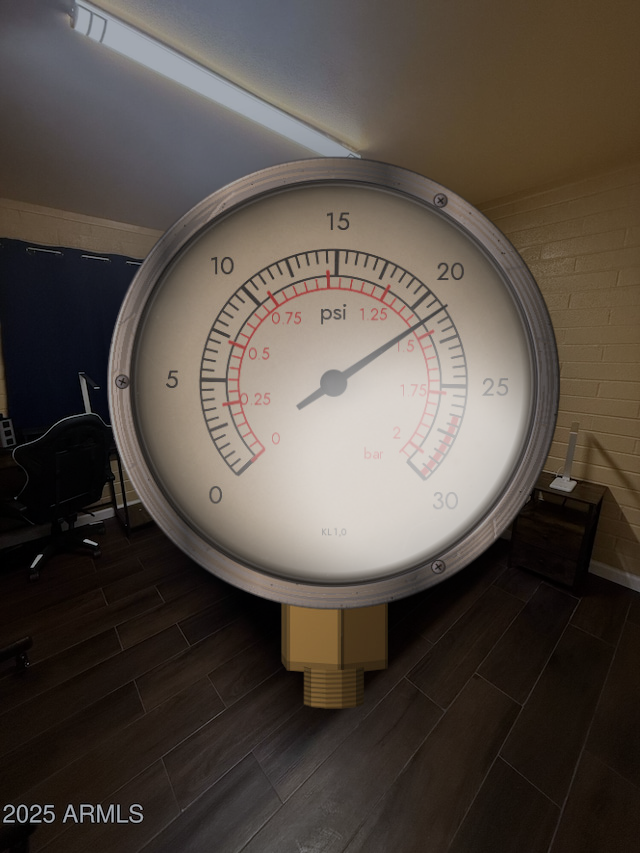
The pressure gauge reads 21 psi
